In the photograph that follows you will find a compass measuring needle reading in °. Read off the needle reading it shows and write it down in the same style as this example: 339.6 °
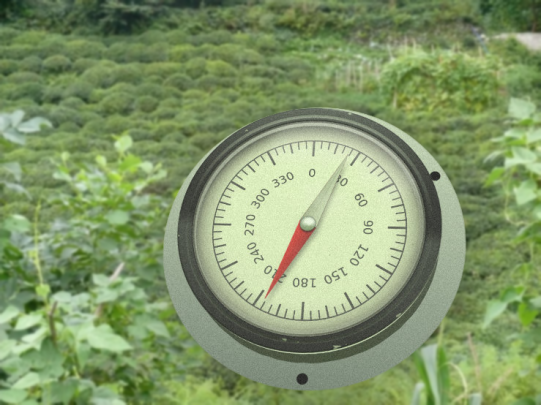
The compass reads 205 °
